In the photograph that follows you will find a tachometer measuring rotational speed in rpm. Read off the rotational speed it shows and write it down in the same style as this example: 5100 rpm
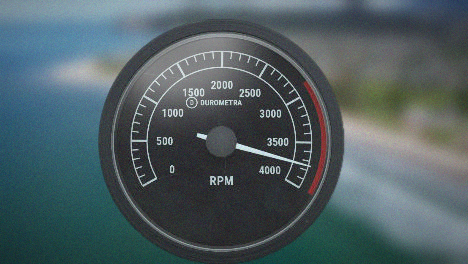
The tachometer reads 3750 rpm
